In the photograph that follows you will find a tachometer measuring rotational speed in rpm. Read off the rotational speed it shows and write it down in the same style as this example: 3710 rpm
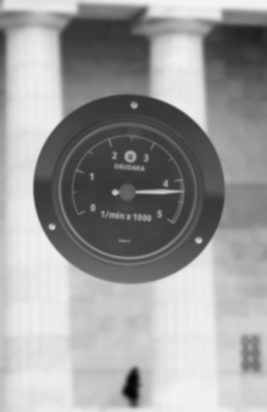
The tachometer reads 4250 rpm
